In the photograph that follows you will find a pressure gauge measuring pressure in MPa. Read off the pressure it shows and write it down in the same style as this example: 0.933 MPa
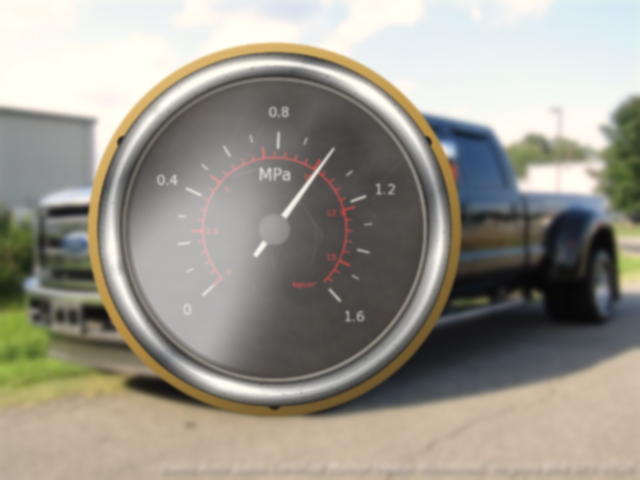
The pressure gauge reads 1 MPa
